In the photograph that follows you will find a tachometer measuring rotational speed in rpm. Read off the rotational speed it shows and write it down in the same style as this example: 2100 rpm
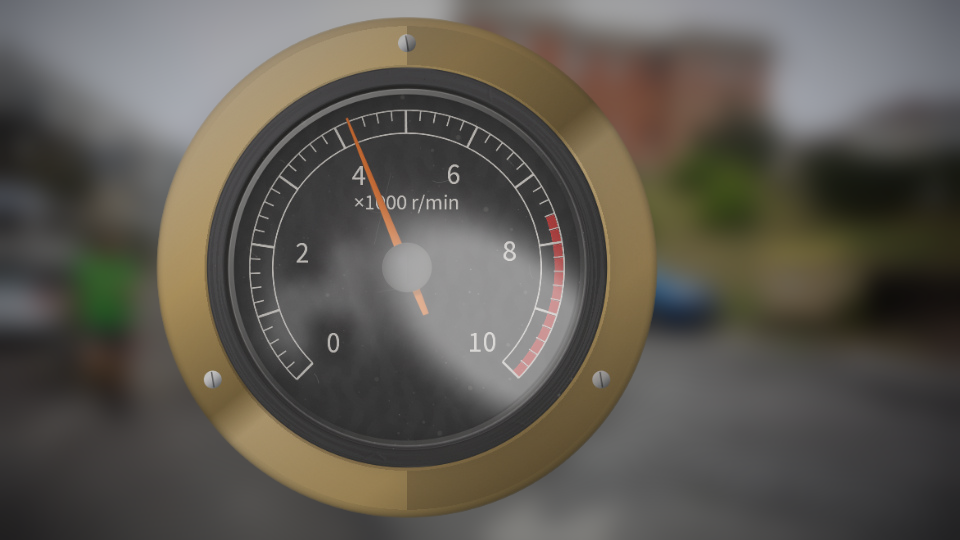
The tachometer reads 4200 rpm
